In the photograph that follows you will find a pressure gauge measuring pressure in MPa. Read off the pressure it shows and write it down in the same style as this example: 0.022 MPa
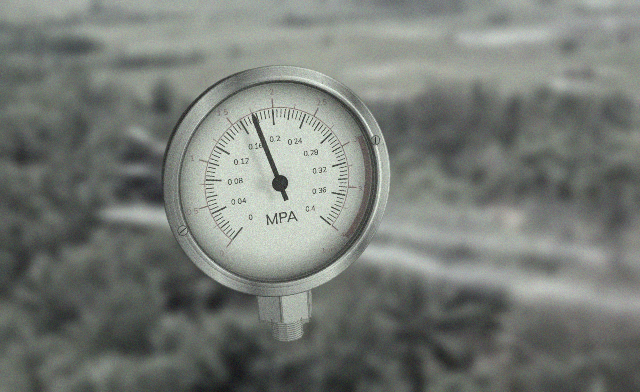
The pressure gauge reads 0.175 MPa
